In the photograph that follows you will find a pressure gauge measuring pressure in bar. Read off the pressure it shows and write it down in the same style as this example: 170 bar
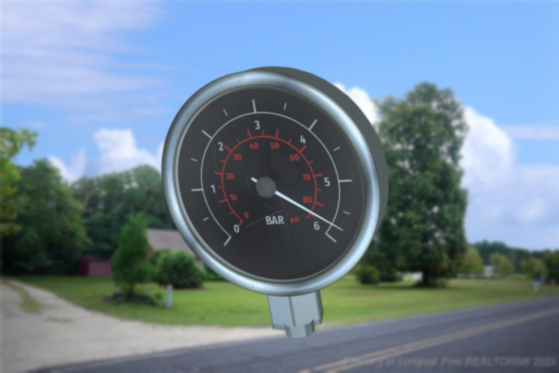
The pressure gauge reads 5.75 bar
